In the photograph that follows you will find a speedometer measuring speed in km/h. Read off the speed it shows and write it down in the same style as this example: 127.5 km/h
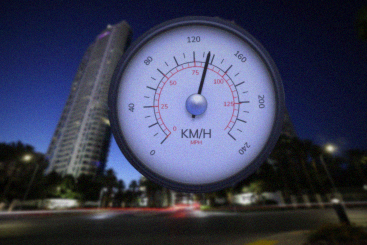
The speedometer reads 135 km/h
